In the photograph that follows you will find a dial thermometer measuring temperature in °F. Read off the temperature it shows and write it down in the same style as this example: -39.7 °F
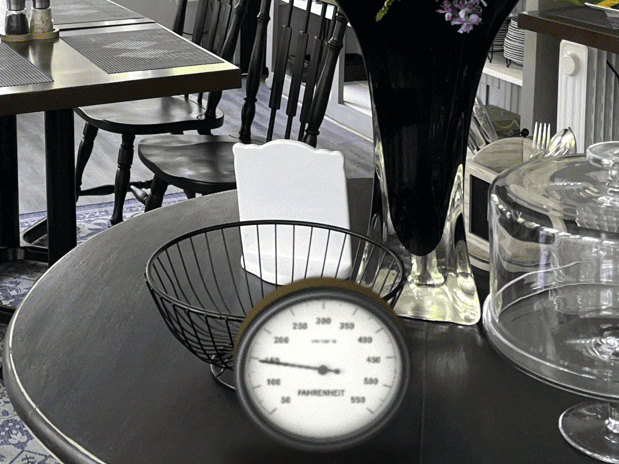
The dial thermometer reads 150 °F
